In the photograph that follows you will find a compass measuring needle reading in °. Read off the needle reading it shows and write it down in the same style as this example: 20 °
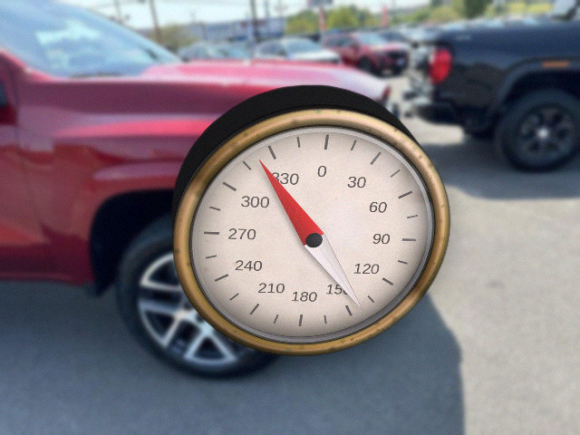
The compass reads 322.5 °
